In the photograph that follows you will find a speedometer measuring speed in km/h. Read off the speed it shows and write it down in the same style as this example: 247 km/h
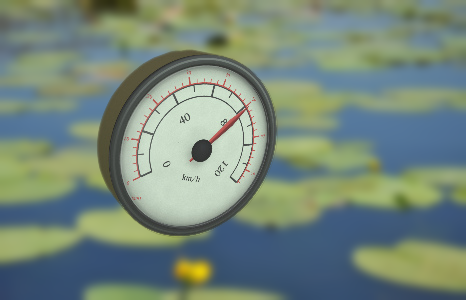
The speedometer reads 80 km/h
